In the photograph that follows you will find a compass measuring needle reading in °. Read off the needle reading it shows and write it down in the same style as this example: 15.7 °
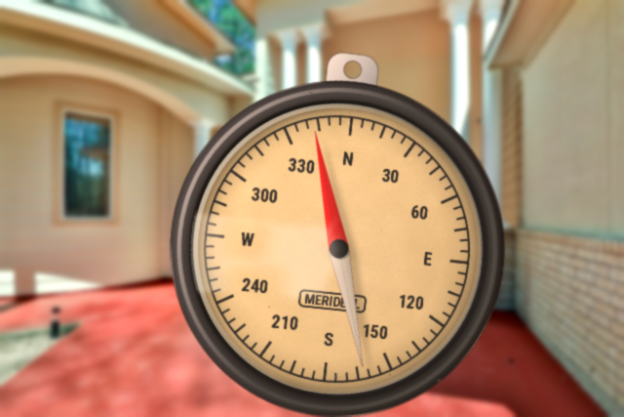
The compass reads 342.5 °
